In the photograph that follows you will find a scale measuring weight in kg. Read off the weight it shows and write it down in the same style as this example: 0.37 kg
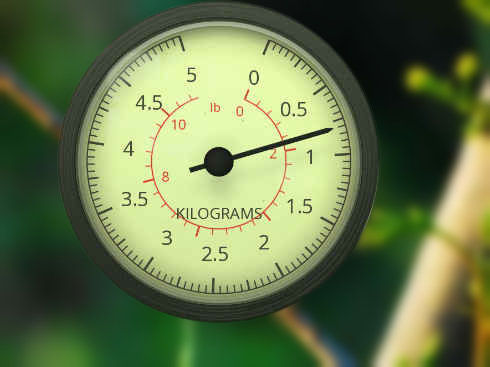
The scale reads 0.8 kg
